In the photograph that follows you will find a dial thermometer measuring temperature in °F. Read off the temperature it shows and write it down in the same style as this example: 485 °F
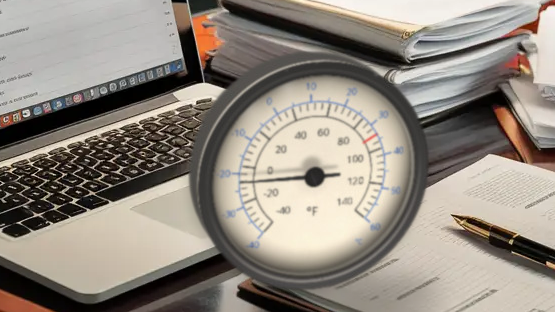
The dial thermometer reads -8 °F
